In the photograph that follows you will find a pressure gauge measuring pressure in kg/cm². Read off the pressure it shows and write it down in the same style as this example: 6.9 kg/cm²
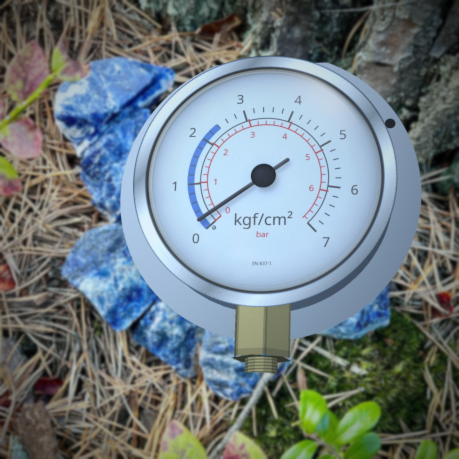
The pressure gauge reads 0.2 kg/cm²
